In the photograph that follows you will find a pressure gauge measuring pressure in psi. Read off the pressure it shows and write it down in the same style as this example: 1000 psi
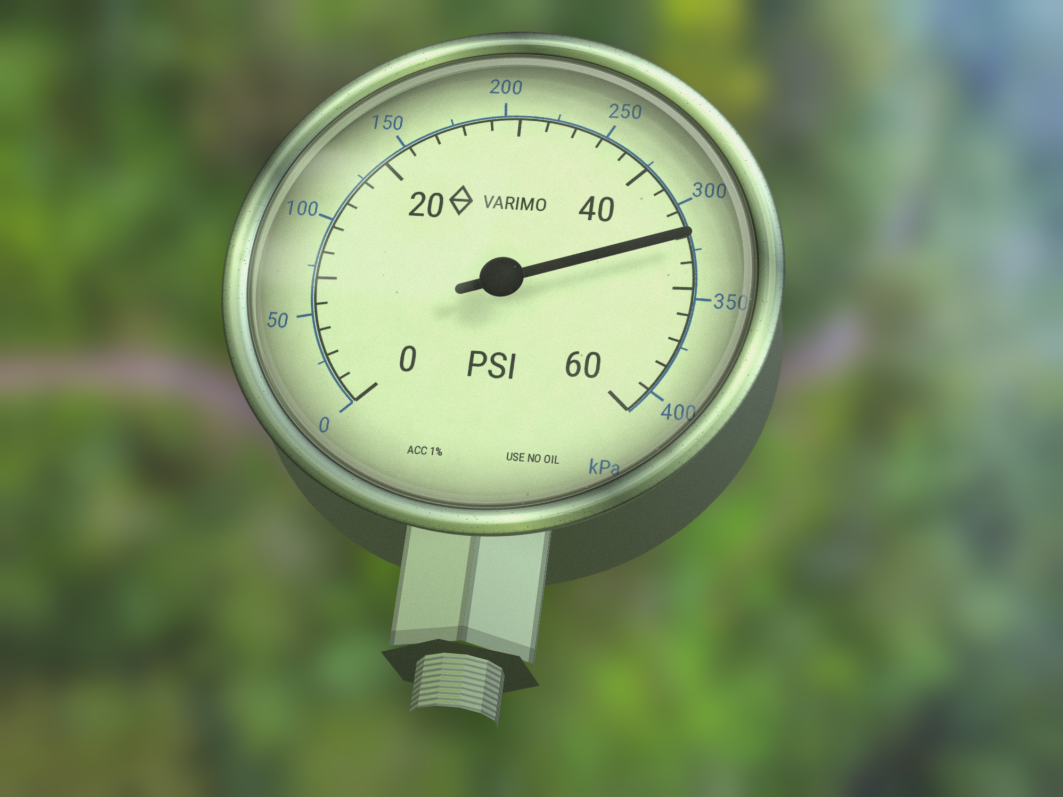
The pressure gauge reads 46 psi
